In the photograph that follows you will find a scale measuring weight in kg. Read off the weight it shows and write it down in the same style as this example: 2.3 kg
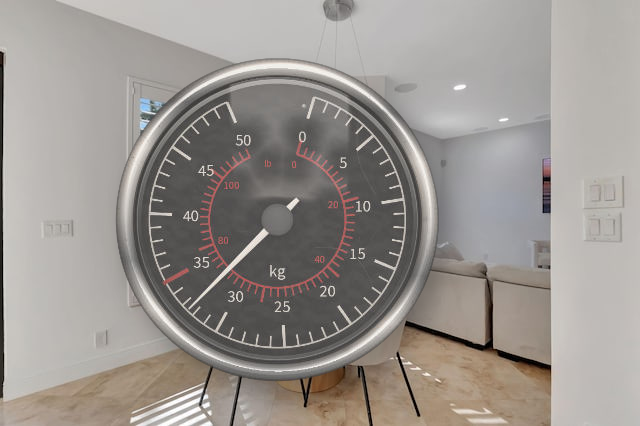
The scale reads 32.5 kg
